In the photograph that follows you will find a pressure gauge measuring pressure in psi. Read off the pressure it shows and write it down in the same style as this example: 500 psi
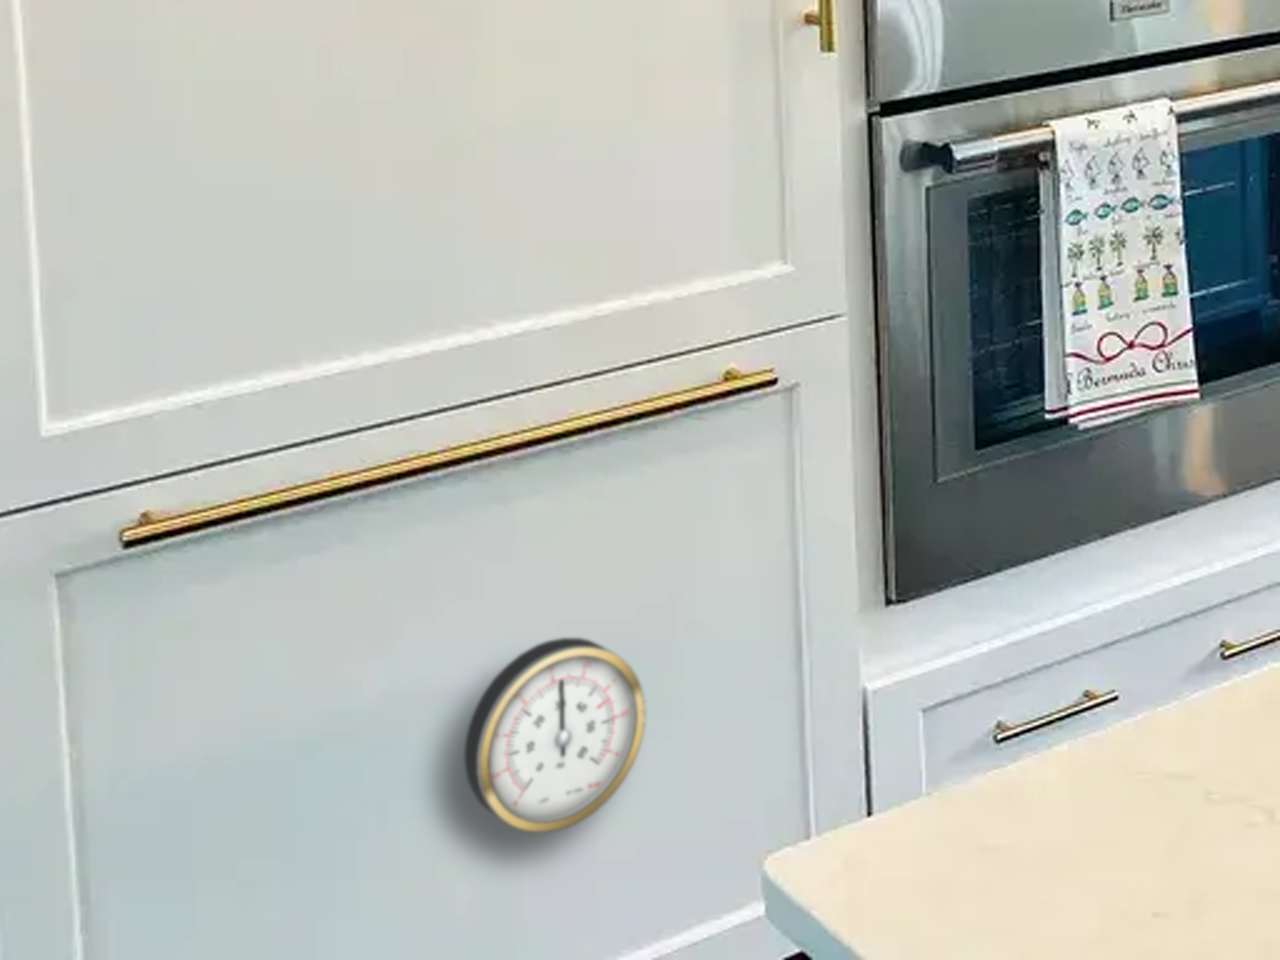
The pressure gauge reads 30 psi
